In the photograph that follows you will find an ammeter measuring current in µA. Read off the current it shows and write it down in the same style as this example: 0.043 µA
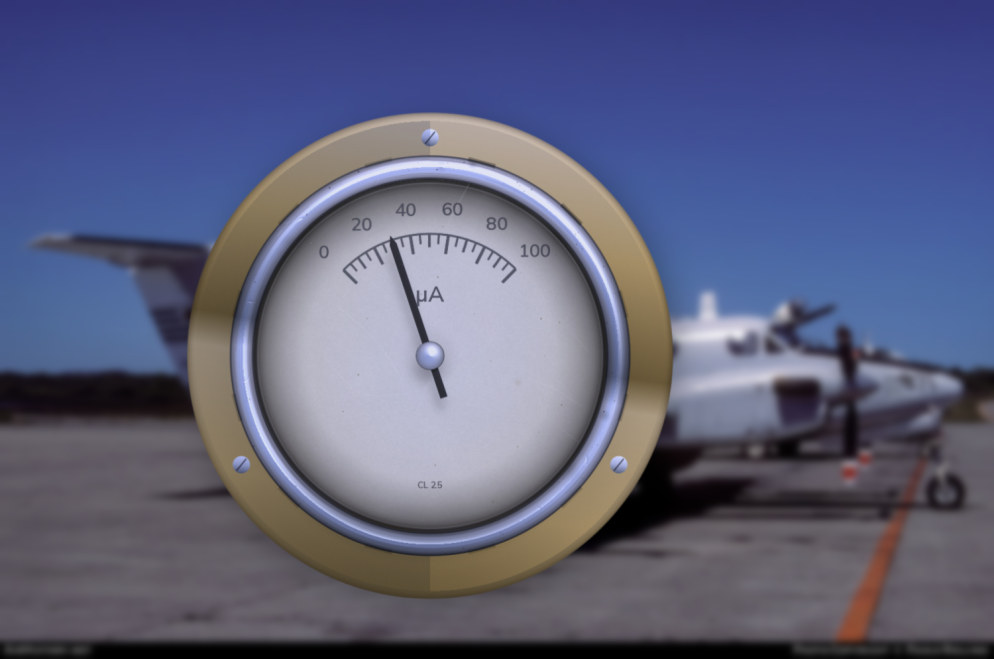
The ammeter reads 30 µA
